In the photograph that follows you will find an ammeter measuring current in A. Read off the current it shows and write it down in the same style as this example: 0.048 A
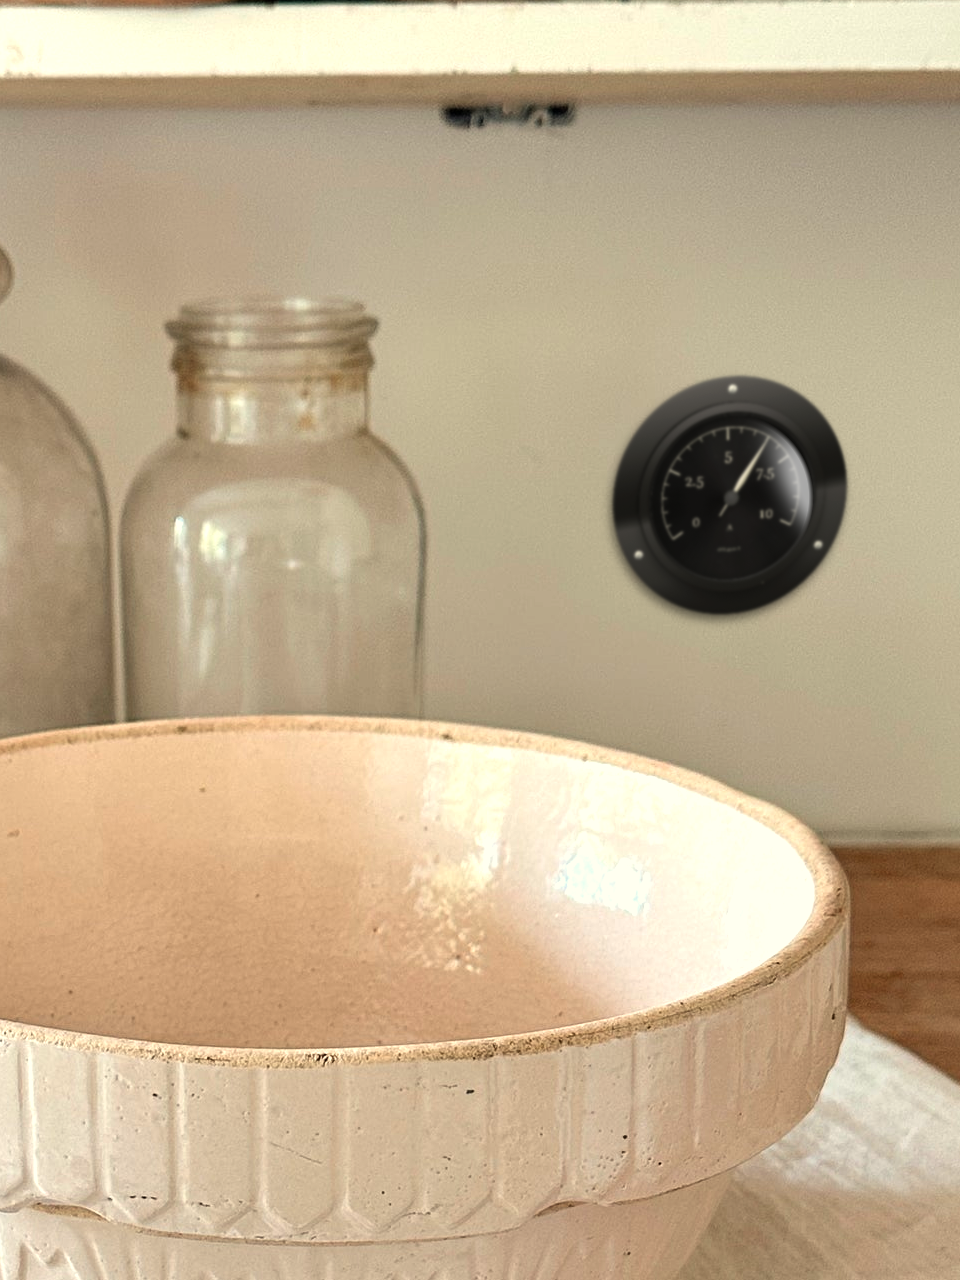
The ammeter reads 6.5 A
